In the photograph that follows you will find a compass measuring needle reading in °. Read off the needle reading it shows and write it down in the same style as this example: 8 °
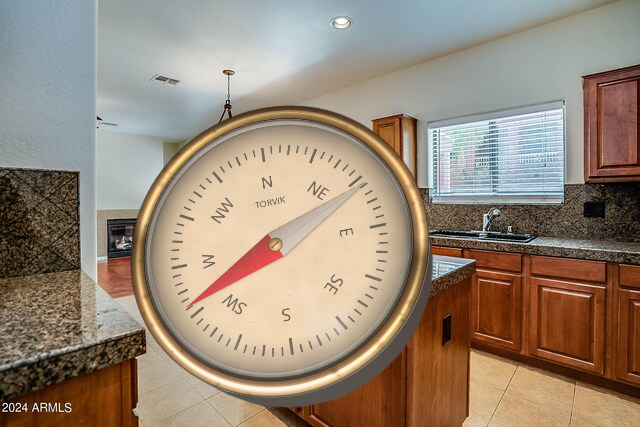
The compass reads 245 °
